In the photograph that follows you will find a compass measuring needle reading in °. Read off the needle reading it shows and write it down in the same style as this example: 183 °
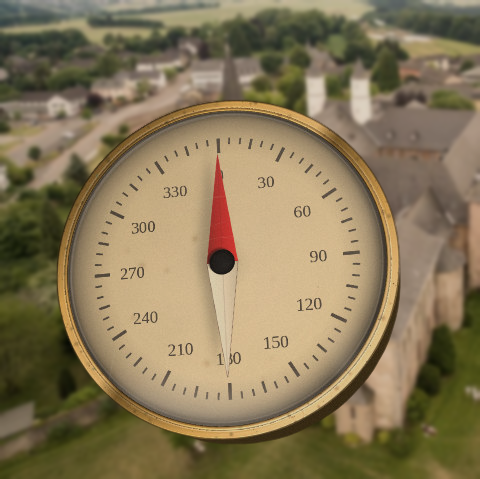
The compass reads 0 °
